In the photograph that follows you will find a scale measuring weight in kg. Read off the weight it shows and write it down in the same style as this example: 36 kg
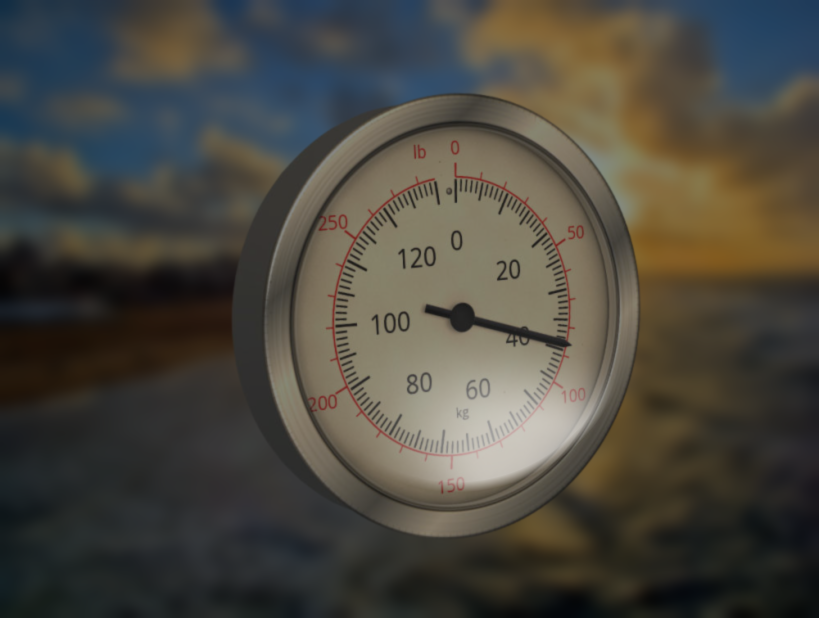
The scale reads 39 kg
